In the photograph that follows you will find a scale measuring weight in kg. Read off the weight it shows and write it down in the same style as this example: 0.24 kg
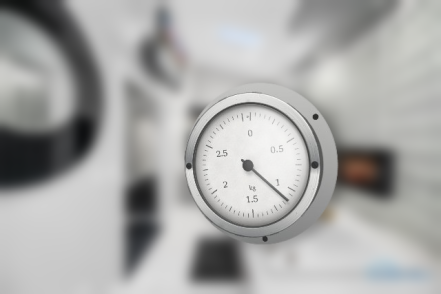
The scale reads 1.1 kg
